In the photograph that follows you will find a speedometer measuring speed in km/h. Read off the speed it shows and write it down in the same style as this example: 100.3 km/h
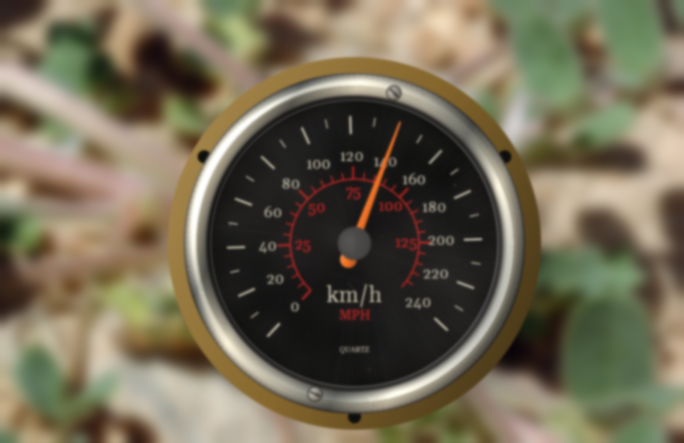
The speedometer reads 140 km/h
